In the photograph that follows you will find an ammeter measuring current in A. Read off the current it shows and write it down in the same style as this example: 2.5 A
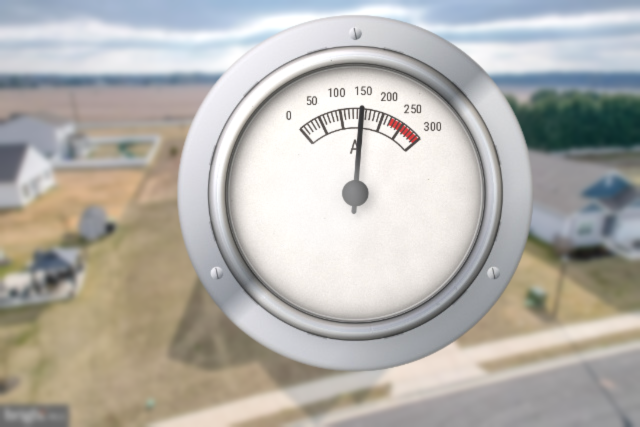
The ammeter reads 150 A
